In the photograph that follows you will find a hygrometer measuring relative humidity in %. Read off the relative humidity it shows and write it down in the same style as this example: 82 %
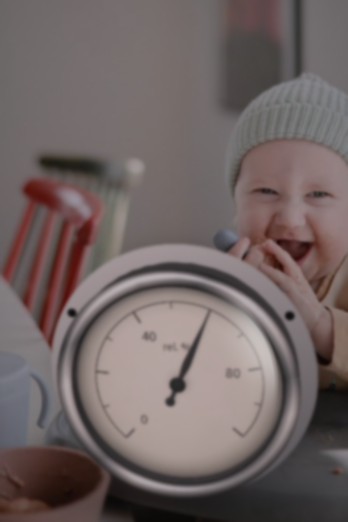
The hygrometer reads 60 %
